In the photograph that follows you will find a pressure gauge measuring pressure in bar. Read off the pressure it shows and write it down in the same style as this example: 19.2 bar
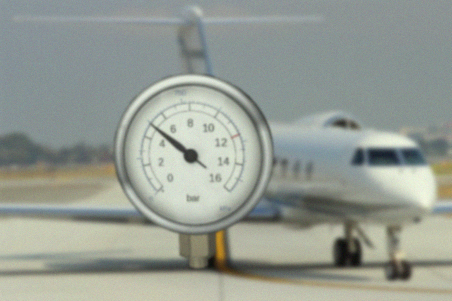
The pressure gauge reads 5 bar
